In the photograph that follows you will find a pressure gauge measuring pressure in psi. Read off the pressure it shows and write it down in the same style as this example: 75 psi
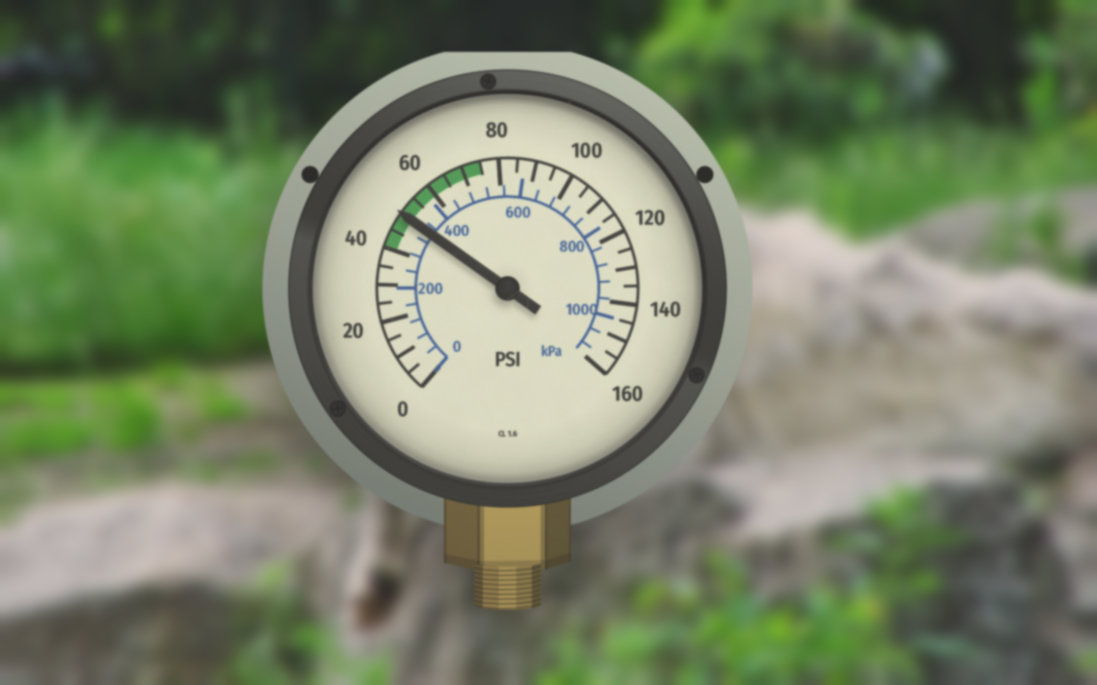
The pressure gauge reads 50 psi
